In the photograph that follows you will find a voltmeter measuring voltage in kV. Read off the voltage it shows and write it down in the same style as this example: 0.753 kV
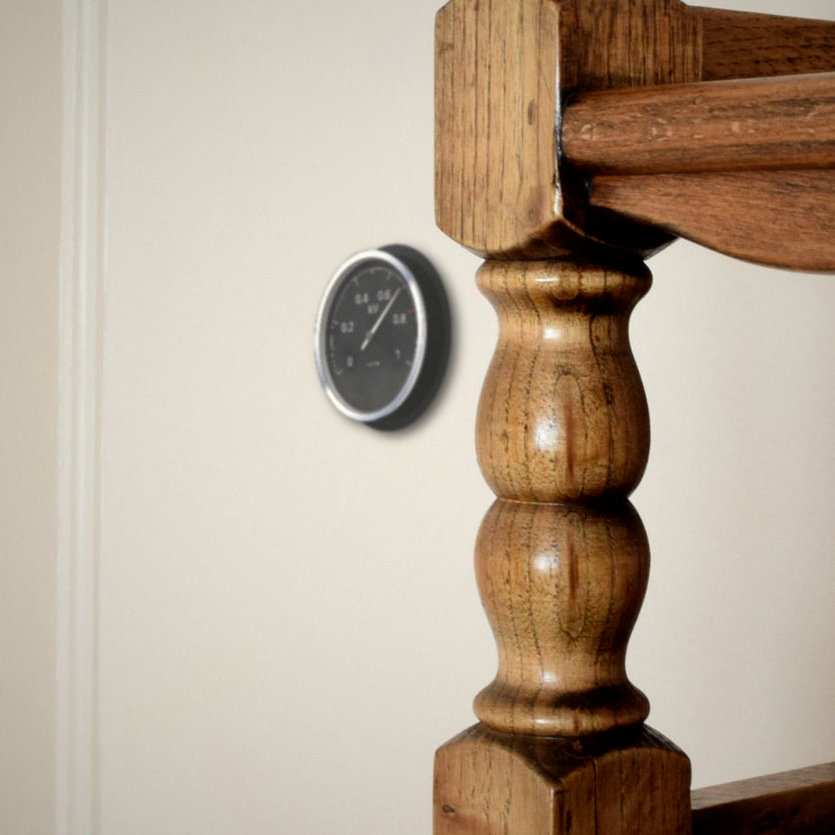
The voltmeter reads 0.7 kV
